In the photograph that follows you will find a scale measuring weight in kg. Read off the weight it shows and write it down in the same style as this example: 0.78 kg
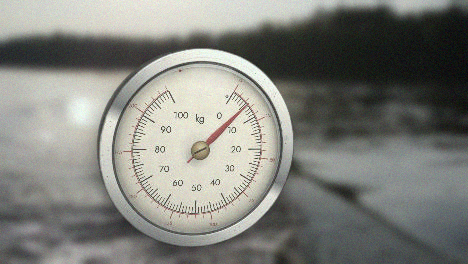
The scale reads 5 kg
